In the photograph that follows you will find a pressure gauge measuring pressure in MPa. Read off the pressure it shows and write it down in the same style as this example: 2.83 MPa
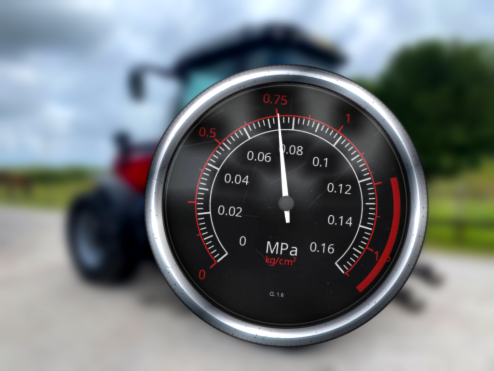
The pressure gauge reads 0.074 MPa
